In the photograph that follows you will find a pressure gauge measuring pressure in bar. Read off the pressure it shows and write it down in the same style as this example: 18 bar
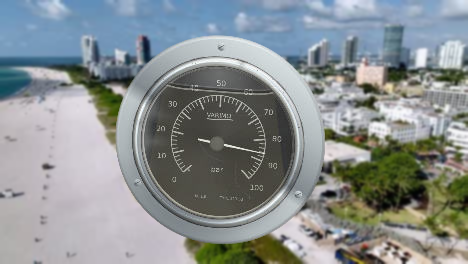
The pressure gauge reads 86 bar
